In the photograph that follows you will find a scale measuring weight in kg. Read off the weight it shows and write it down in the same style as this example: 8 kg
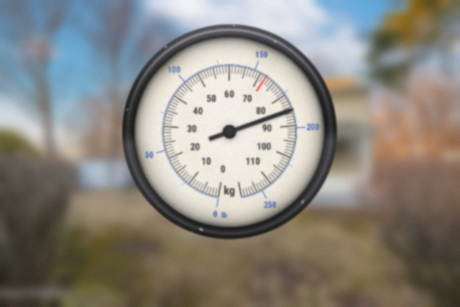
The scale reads 85 kg
